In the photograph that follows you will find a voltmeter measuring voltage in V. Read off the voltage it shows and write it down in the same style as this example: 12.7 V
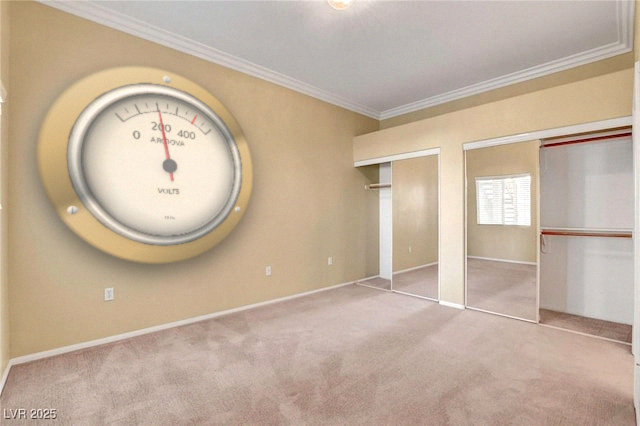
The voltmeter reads 200 V
